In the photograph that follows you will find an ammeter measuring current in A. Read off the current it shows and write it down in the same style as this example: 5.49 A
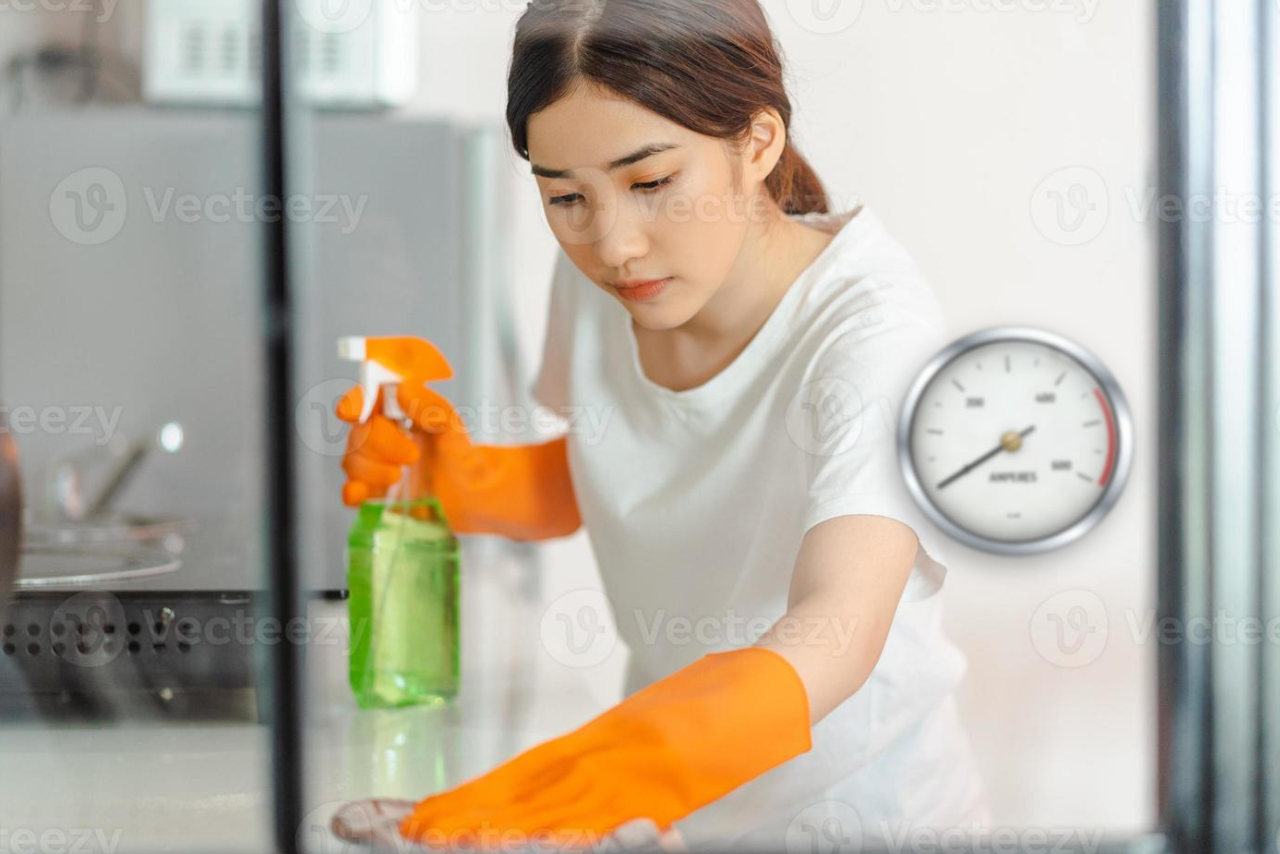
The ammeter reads 0 A
